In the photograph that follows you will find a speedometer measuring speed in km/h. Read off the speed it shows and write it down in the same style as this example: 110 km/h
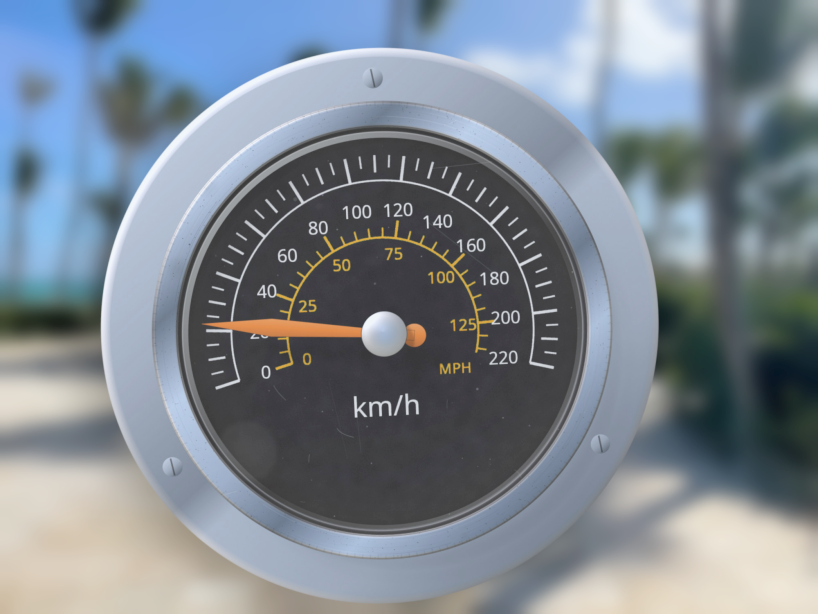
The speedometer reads 22.5 km/h
